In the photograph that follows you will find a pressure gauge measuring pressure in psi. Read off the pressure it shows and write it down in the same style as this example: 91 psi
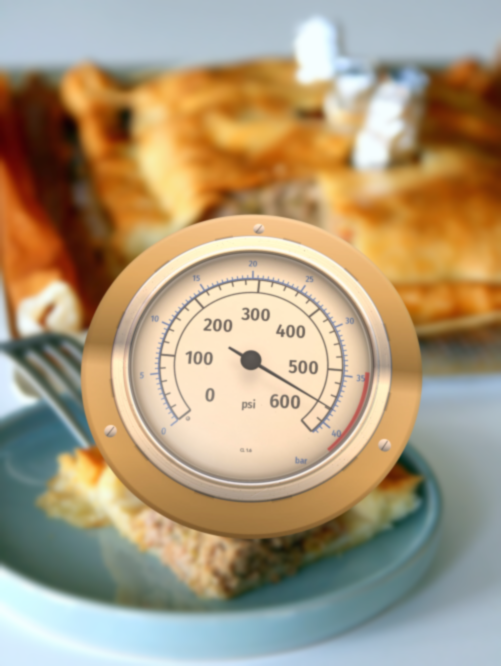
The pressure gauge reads 560 psi
